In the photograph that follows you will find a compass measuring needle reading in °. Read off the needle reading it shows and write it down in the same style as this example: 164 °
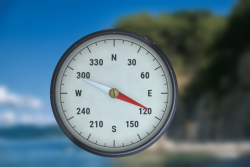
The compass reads 115 °
